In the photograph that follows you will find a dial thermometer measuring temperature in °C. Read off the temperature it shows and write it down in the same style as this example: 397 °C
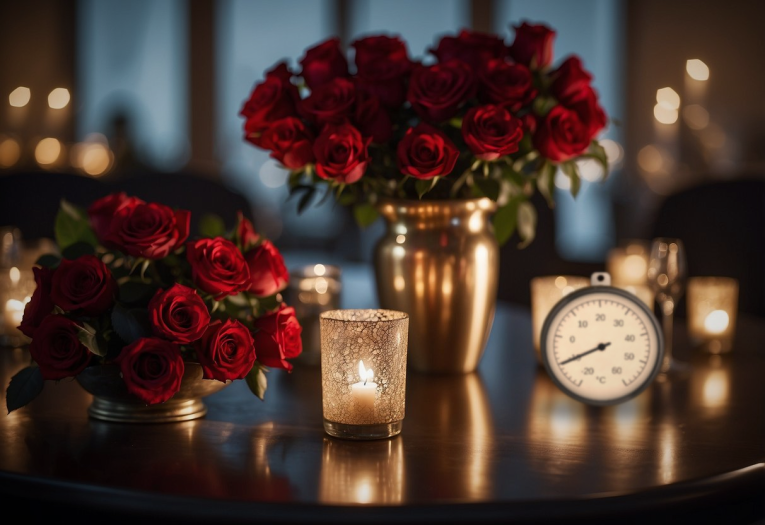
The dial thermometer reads -10 °C
